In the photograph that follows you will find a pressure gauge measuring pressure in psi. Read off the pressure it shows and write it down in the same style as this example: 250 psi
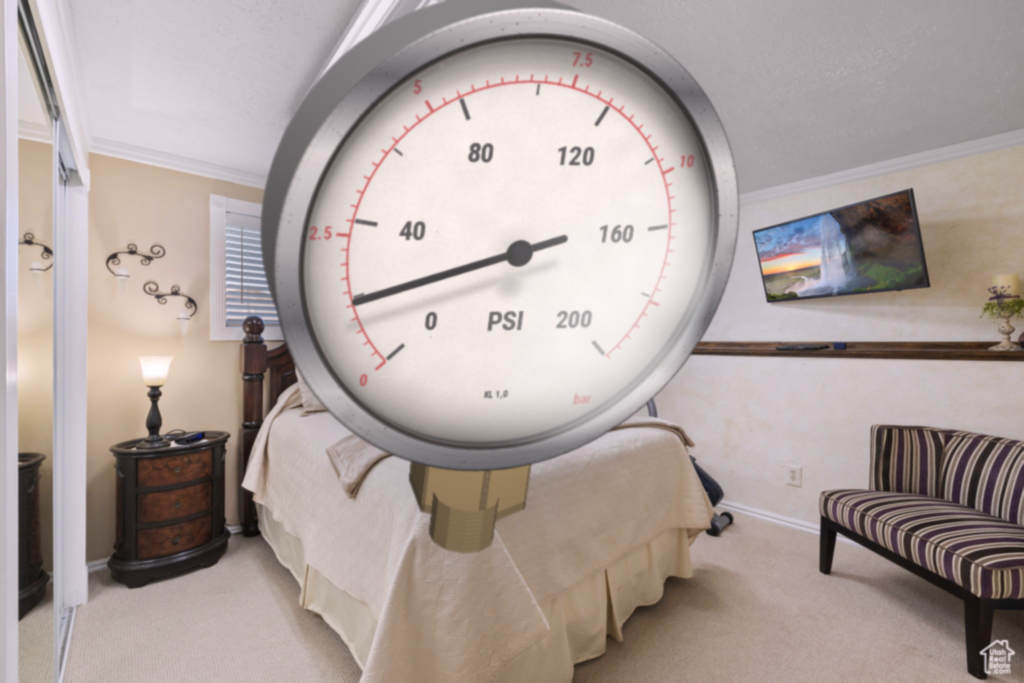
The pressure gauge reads 20 psi
